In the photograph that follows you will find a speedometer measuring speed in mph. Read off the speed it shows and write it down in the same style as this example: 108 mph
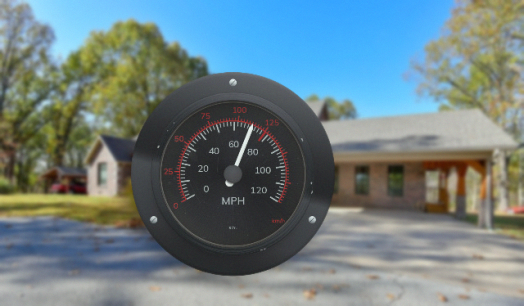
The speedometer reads 70 mph
